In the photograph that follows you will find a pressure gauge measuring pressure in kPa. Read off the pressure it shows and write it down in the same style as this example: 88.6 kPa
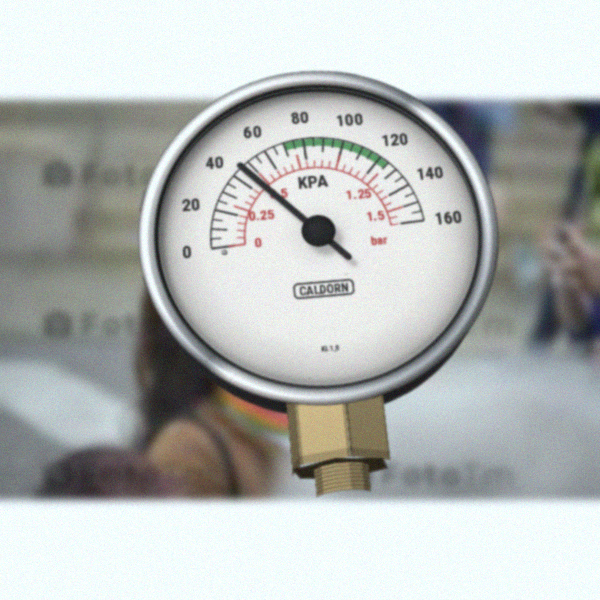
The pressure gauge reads 45 kPa
